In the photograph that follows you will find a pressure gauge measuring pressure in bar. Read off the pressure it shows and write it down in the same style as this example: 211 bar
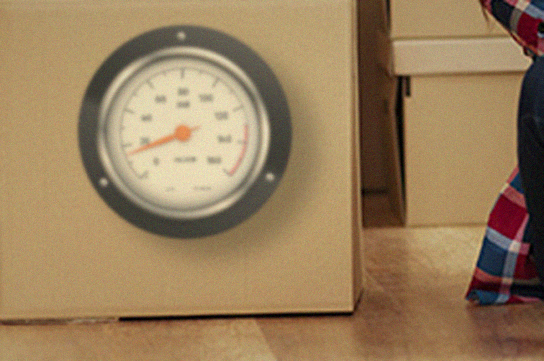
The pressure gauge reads 15 bar
